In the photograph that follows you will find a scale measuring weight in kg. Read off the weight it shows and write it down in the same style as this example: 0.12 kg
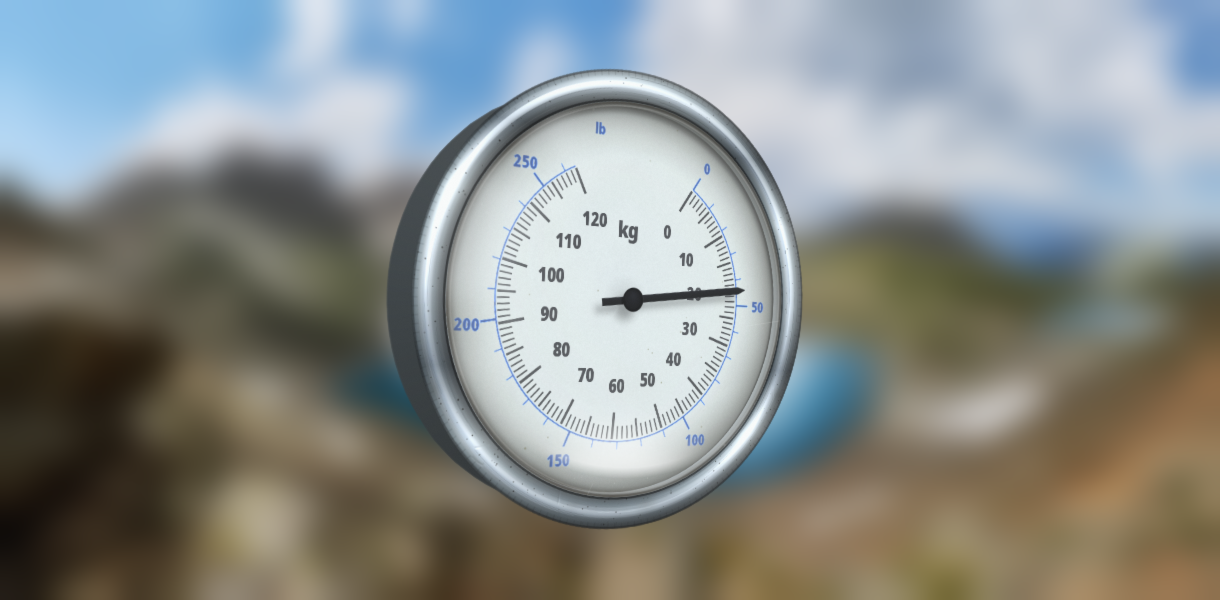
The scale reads 20 kg
